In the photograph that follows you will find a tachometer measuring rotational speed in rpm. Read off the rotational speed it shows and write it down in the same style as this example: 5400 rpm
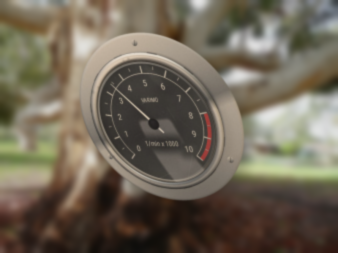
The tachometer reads 3500 rpm
